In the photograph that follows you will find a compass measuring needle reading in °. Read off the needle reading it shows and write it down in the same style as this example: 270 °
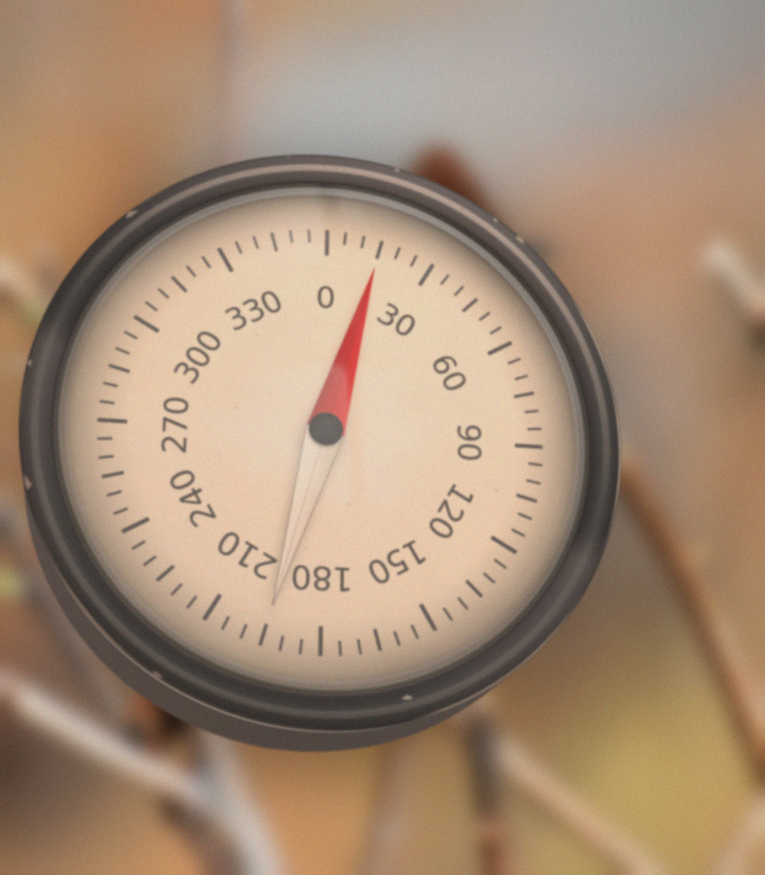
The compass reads 15 °
